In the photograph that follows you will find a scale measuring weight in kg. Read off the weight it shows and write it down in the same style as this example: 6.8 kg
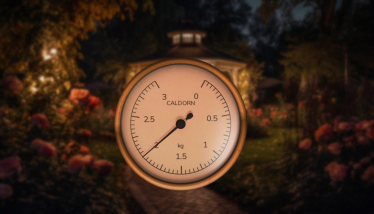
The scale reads 2 kg
